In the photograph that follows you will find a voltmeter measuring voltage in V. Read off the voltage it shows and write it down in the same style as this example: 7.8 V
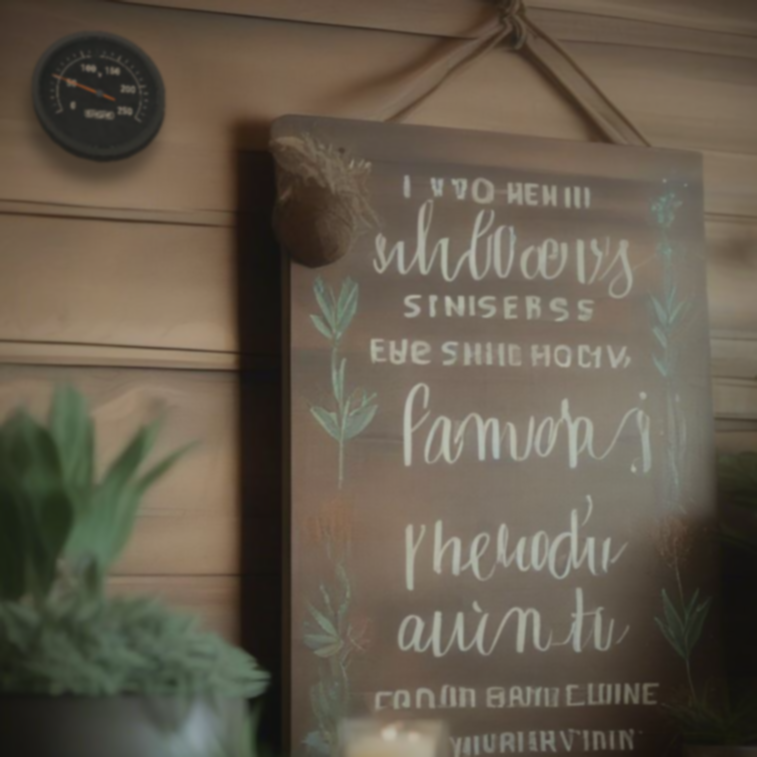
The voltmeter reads 50 V
